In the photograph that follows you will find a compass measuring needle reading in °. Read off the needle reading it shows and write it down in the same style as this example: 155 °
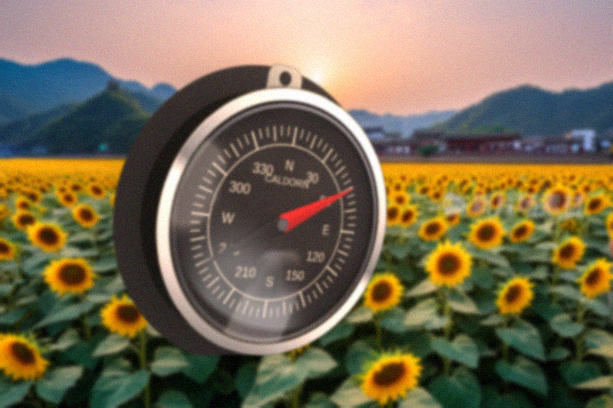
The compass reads 60 °
